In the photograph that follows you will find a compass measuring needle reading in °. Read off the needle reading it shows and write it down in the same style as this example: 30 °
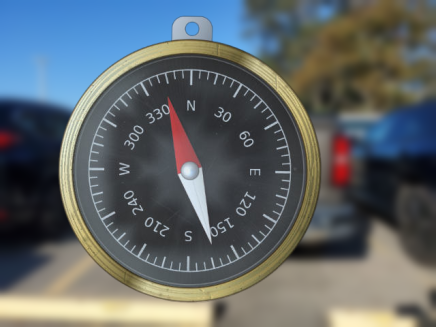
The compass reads 342.5 °
